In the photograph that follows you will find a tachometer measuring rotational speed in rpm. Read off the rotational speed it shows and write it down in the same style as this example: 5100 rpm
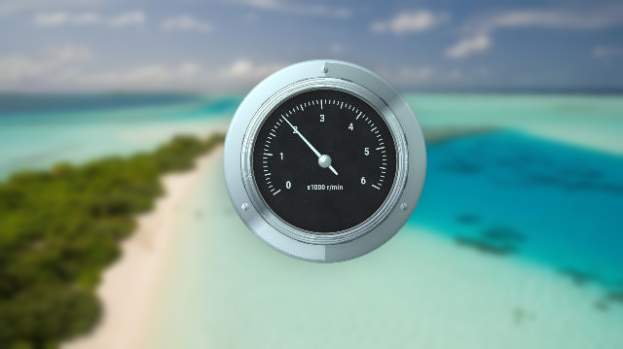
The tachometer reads 2000 rpm
